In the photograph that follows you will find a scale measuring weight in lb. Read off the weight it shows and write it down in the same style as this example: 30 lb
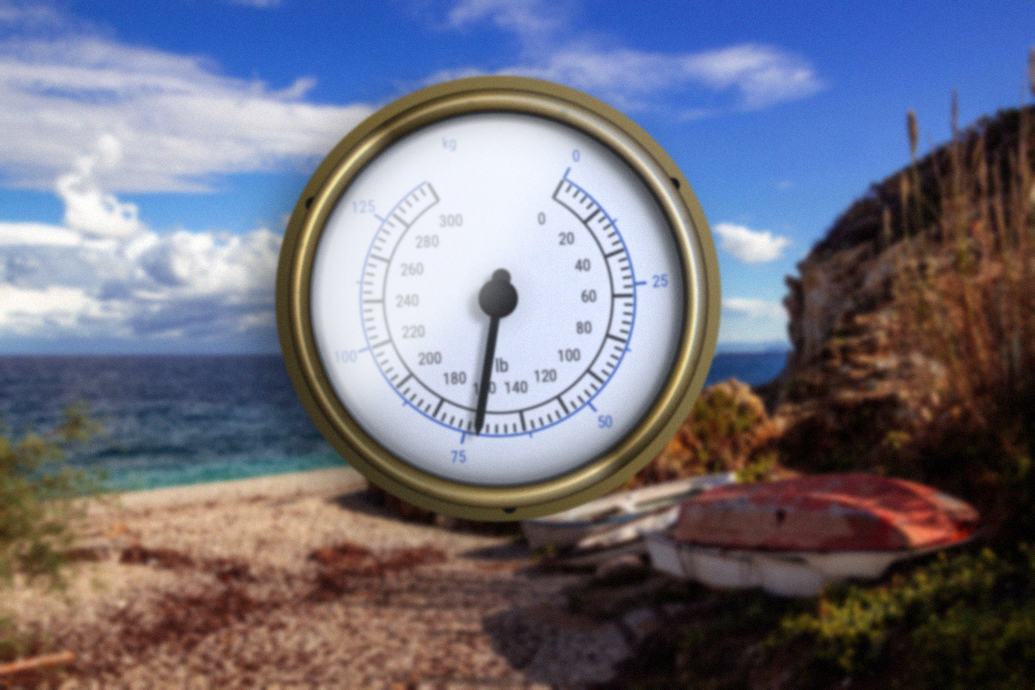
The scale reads 160 lb
